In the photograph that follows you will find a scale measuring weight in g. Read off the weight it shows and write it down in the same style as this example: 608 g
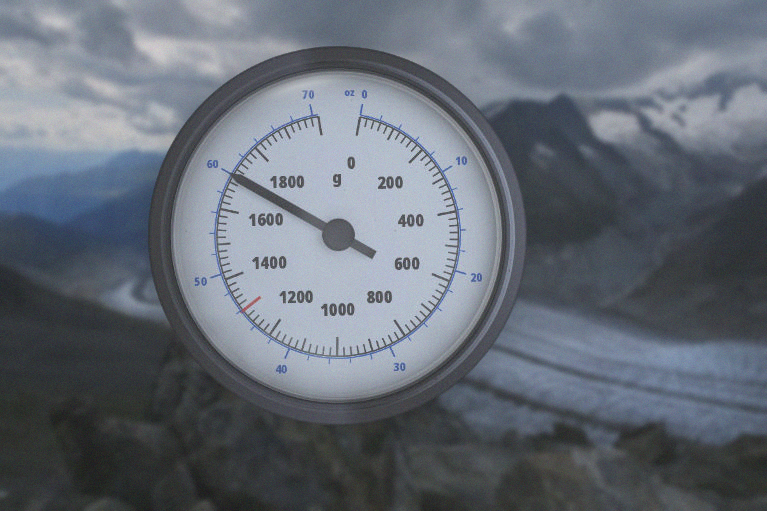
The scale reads 1700 g
